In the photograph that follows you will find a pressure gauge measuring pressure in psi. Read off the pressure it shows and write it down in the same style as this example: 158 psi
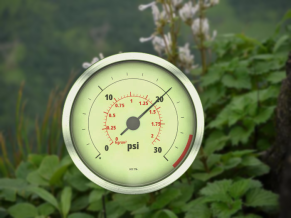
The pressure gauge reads 20 psi
